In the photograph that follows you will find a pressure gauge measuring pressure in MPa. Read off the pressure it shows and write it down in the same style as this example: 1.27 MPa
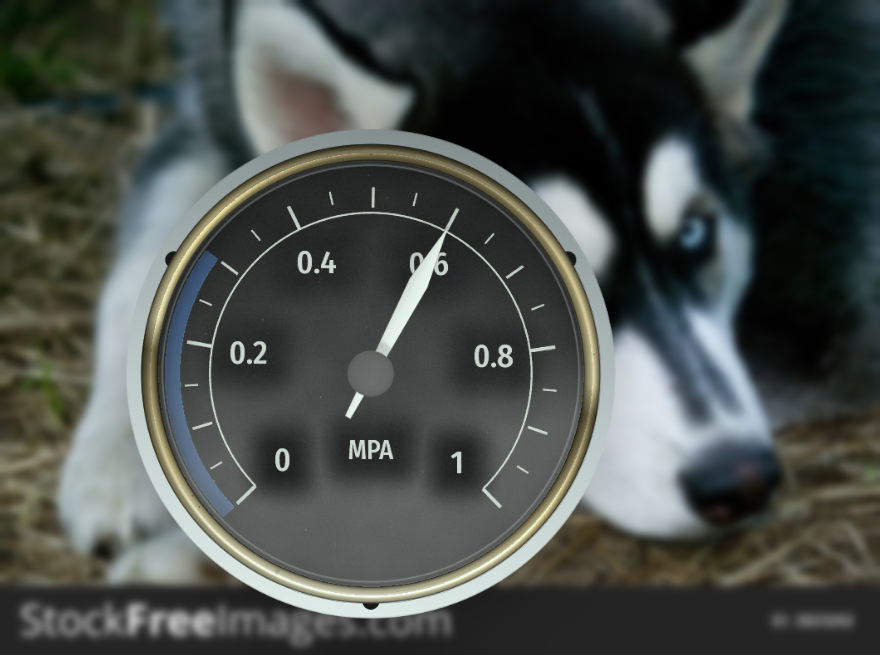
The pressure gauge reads 0.6 MPa
